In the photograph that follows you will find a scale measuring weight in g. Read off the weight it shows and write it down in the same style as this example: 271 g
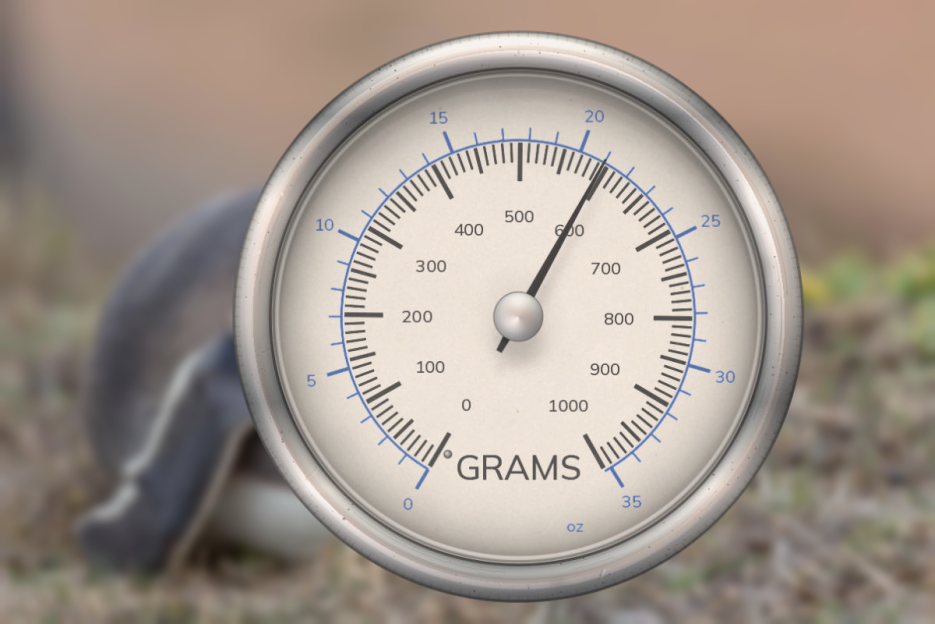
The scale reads 595 g
